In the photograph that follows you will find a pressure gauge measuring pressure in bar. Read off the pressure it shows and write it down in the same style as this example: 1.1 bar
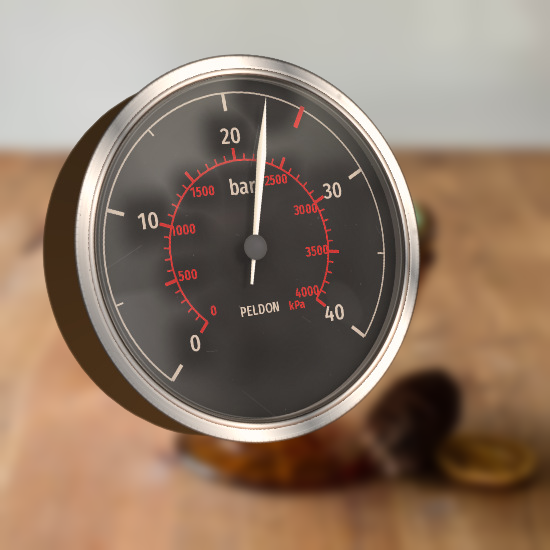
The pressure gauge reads 22.5 bar
